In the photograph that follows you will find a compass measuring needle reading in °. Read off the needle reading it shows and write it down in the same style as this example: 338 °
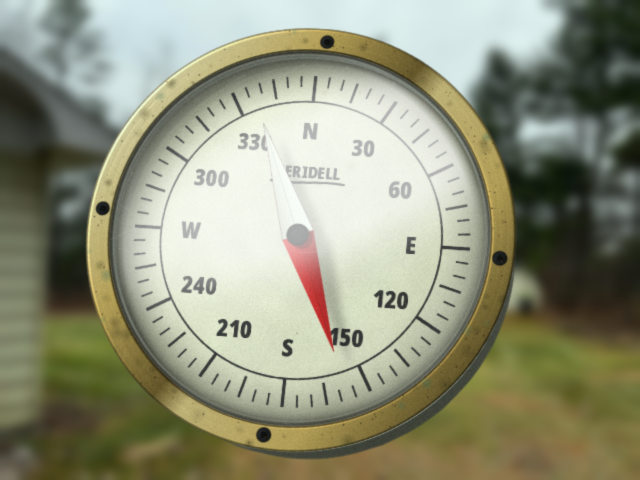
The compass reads 157.5 °
